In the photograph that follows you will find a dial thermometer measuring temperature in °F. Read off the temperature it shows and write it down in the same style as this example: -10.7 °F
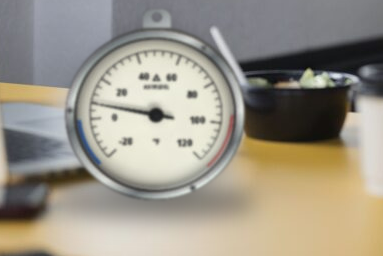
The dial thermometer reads 8 °F
